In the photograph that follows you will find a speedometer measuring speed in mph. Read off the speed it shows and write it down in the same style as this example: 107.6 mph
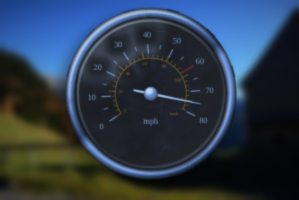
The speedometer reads 75 mph
